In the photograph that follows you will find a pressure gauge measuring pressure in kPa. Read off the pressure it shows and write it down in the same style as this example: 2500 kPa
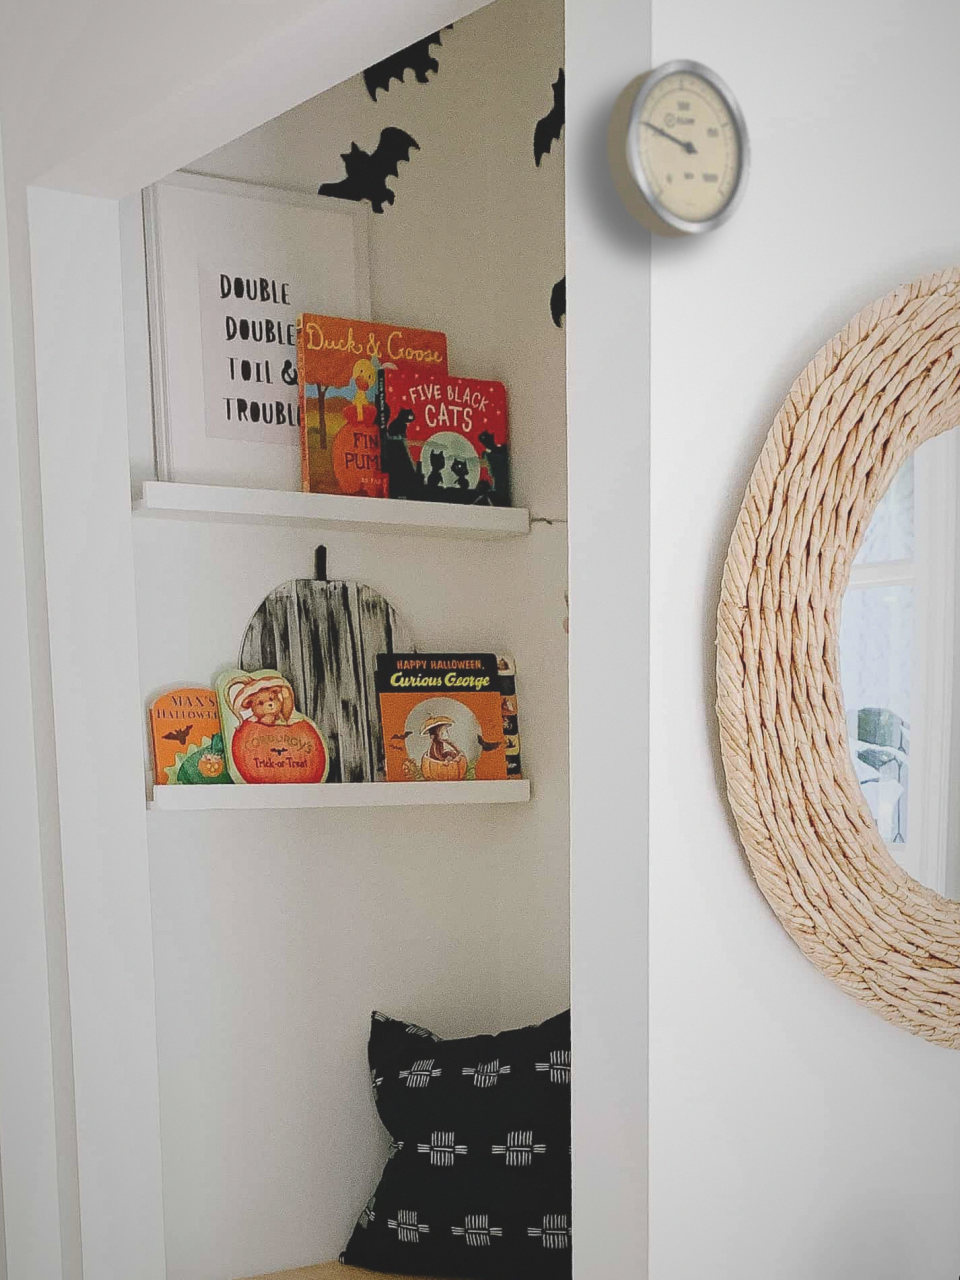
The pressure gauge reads 250 kPa
